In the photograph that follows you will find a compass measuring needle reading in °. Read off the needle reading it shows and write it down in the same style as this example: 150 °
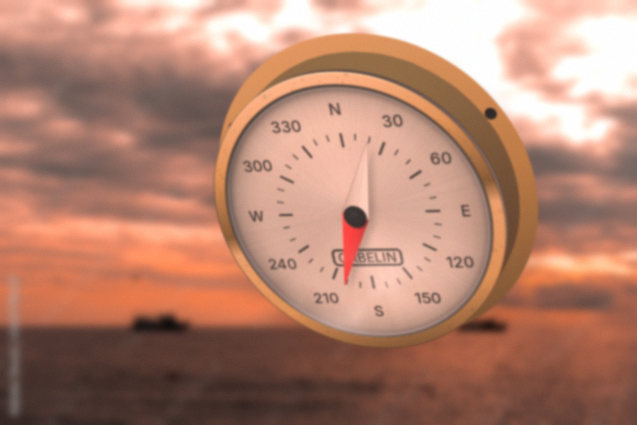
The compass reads 200 °
